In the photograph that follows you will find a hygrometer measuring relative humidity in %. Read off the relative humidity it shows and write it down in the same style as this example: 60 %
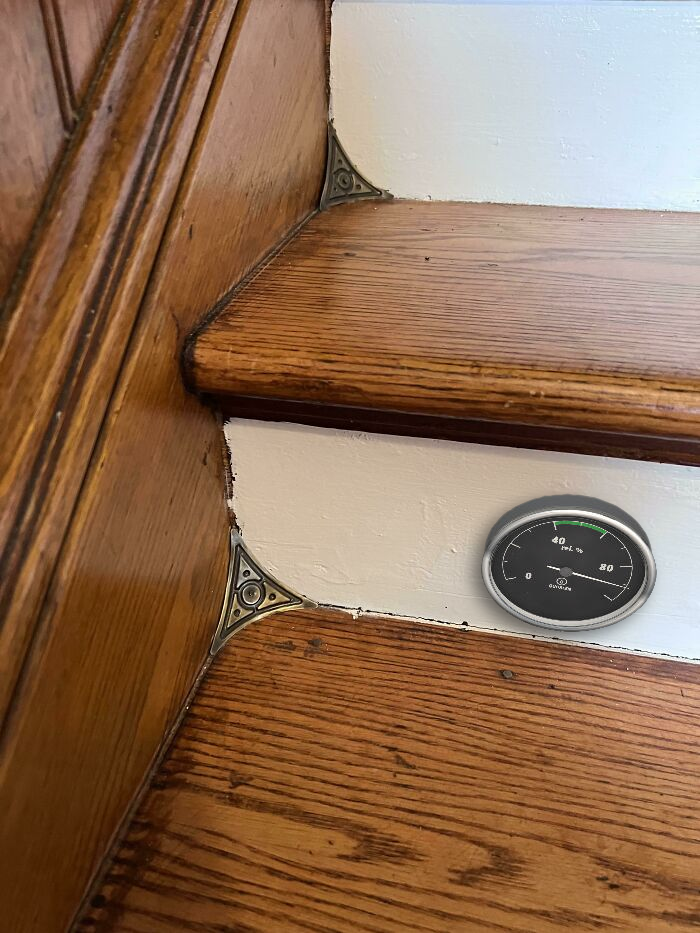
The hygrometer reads 90 %
